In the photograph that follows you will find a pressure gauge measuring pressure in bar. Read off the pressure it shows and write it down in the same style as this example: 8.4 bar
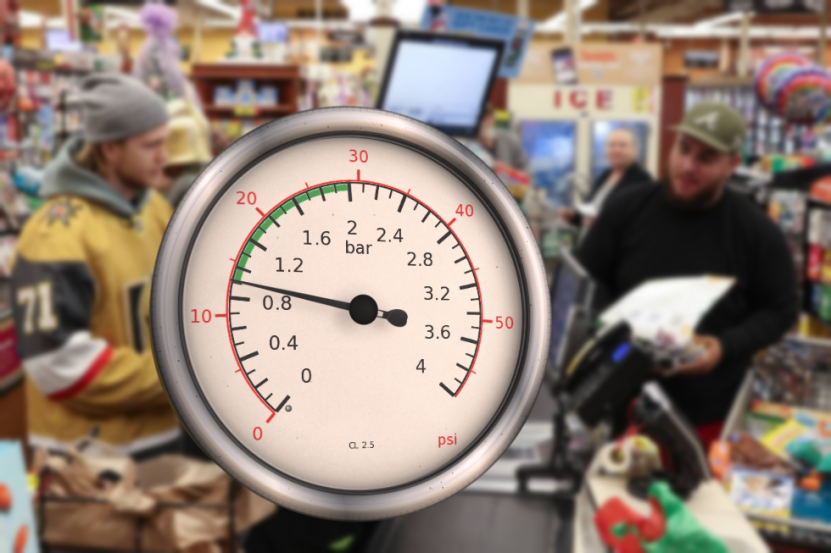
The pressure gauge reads 0.9 bar
